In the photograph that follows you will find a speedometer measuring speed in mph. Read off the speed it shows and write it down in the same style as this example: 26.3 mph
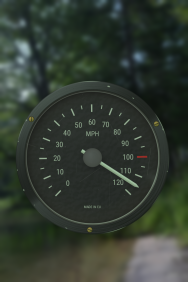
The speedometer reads 115 mph
